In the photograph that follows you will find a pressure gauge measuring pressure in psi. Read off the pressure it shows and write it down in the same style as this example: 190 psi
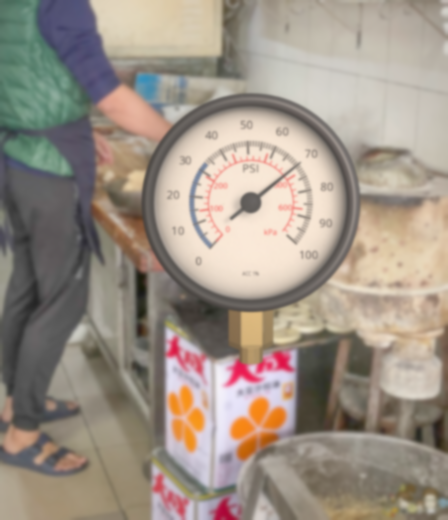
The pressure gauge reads 70 psi
